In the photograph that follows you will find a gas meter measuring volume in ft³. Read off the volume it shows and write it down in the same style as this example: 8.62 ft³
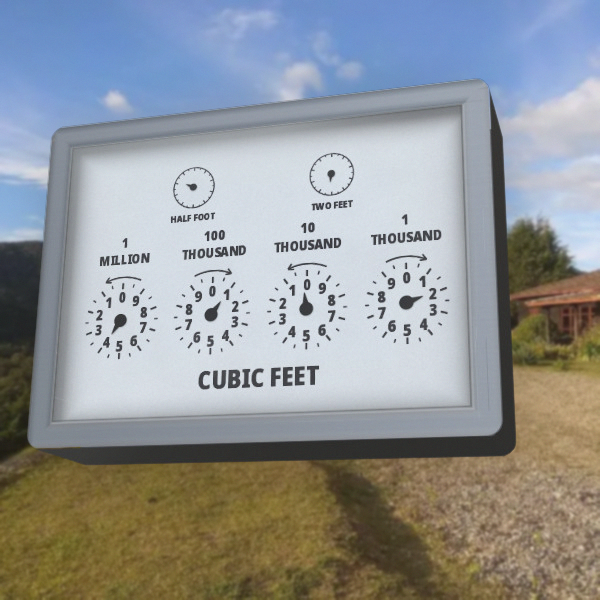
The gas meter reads 410200 ft³
